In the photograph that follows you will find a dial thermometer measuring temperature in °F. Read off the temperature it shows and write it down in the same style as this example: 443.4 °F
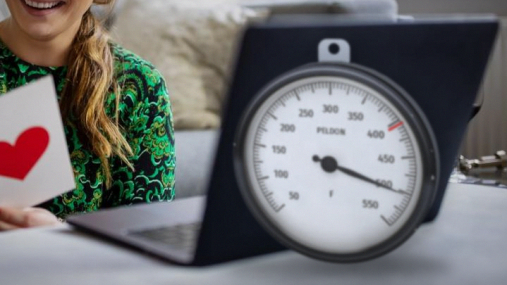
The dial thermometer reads 500 °F
